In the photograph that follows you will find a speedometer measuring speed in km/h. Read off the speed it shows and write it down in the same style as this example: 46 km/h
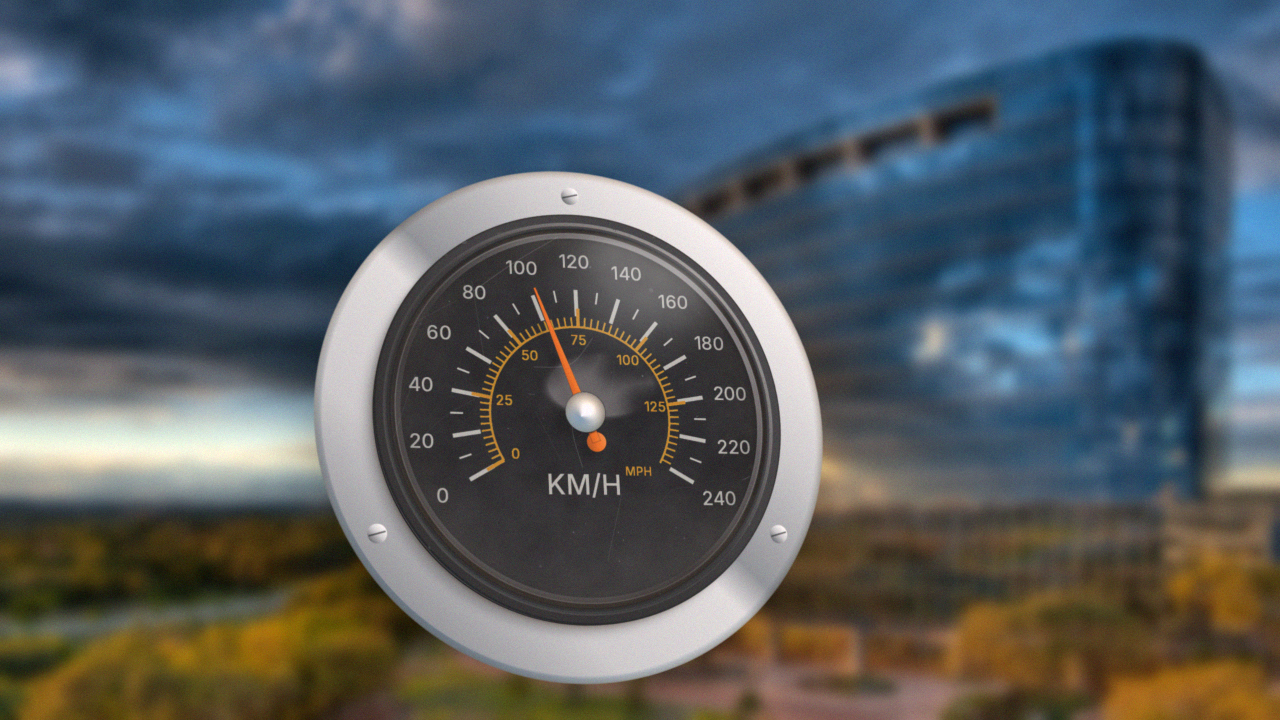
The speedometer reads 100 km/h
